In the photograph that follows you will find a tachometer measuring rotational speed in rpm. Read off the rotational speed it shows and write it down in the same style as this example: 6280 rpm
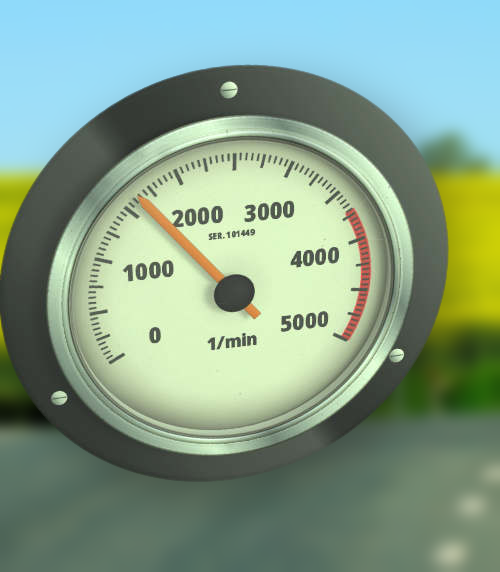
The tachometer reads 1650 rpm
